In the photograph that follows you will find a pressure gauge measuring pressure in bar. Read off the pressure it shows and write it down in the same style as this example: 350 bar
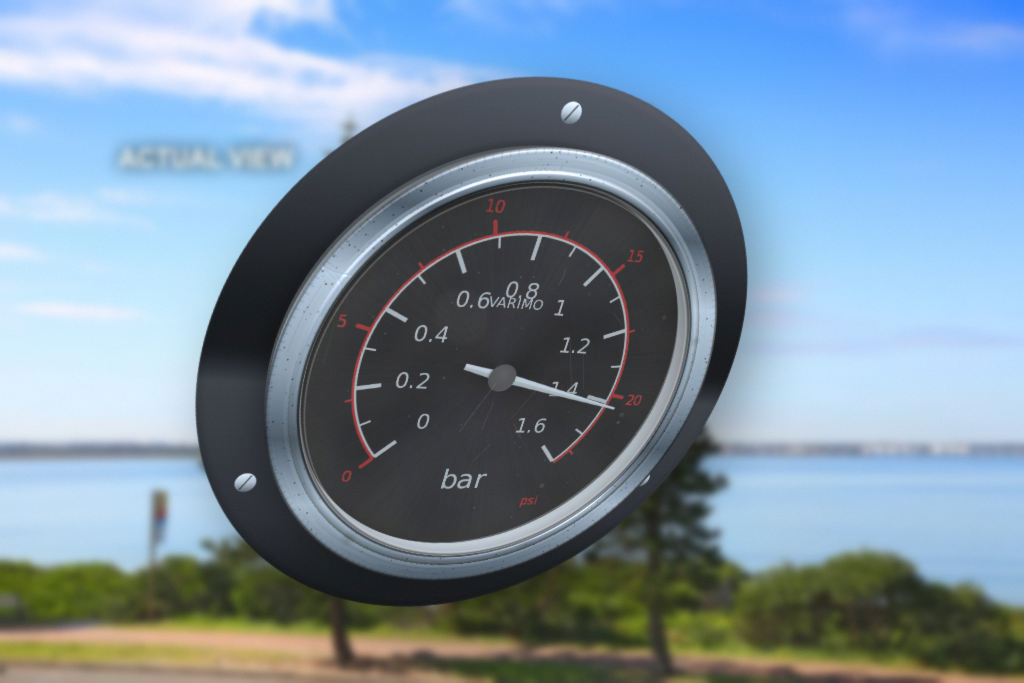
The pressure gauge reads 1.4 bar
